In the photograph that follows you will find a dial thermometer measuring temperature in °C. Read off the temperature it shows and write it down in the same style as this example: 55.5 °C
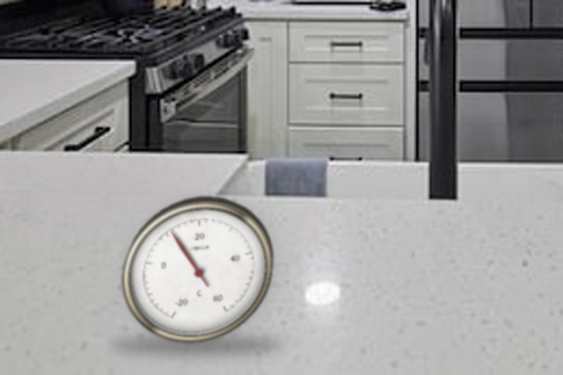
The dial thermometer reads 12 °C
